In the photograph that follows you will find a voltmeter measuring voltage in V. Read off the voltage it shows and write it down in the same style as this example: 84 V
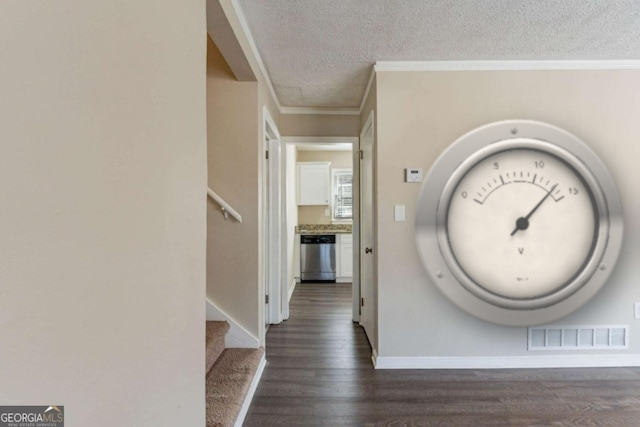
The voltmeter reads 13 V
